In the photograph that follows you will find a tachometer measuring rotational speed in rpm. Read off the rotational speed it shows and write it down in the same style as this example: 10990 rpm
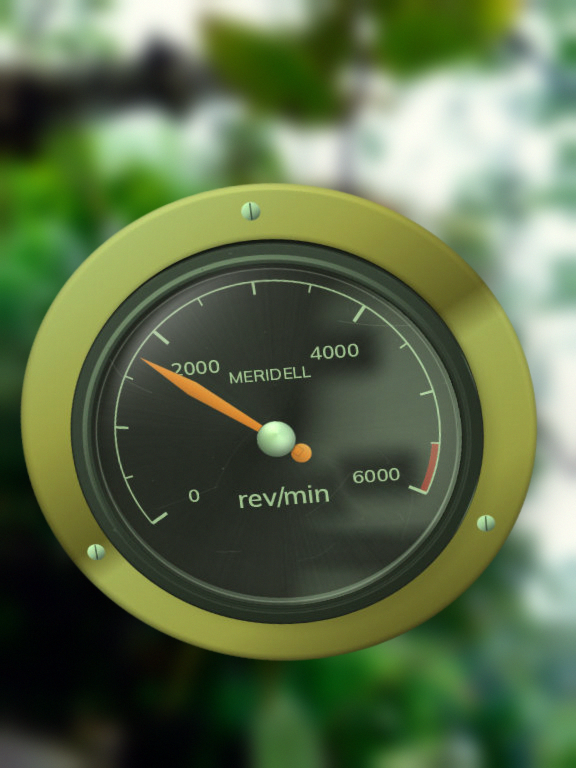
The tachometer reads 1750 rpm
